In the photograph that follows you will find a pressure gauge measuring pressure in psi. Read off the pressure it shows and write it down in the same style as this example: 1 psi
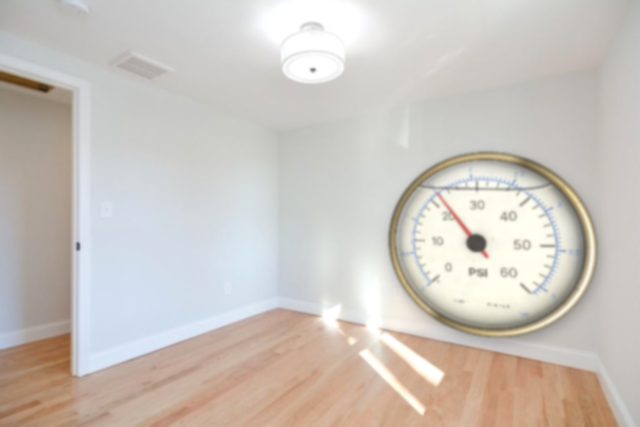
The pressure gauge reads 22 psi
